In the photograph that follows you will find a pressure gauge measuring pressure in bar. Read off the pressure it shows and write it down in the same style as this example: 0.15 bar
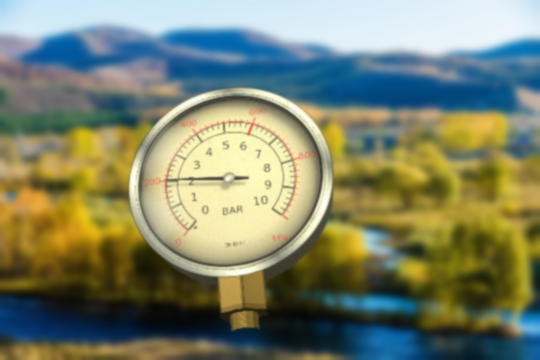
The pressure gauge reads 2 bar
